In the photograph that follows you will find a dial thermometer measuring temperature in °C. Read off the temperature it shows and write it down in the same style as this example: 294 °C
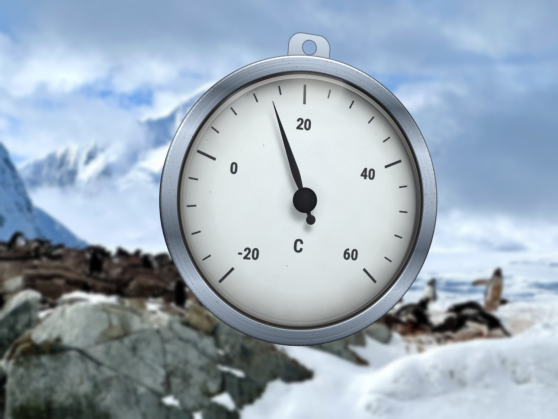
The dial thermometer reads 14 °C
